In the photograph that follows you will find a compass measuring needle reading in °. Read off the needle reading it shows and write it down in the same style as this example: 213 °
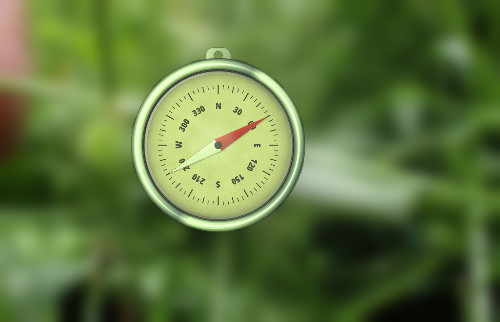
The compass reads 60 °
